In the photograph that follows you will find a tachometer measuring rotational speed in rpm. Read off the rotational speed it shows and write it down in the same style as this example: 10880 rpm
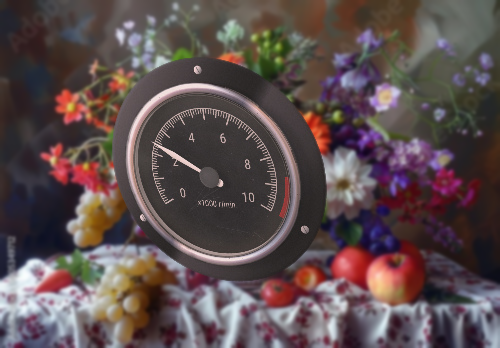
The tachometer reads 2500 rpm
